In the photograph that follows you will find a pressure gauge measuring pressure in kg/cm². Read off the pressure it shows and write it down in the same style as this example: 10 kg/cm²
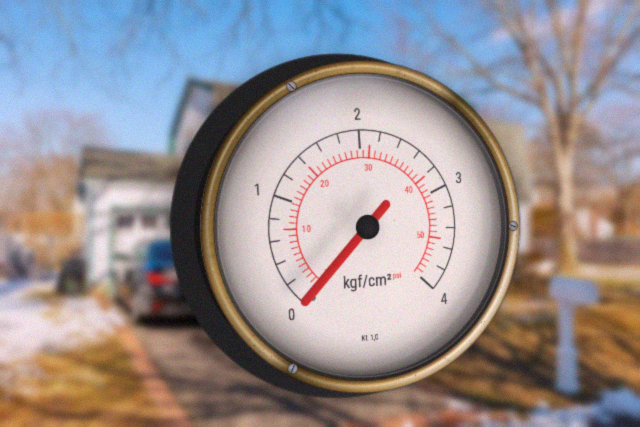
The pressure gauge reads 0 kg/cm²
